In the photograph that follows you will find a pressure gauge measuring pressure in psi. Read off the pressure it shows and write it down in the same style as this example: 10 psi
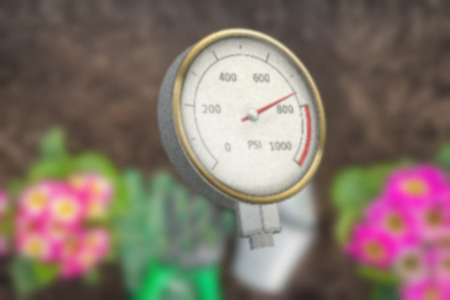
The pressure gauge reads 750 psi
